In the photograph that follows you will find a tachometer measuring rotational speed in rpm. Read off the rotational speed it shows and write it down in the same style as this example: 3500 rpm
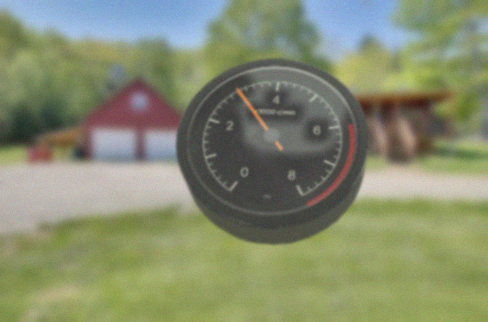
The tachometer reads 3000 rpm
